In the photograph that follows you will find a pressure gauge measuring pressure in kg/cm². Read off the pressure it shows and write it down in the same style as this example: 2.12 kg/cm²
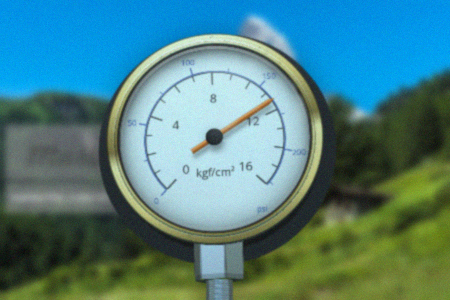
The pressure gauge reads 11.5 kg/cm²
